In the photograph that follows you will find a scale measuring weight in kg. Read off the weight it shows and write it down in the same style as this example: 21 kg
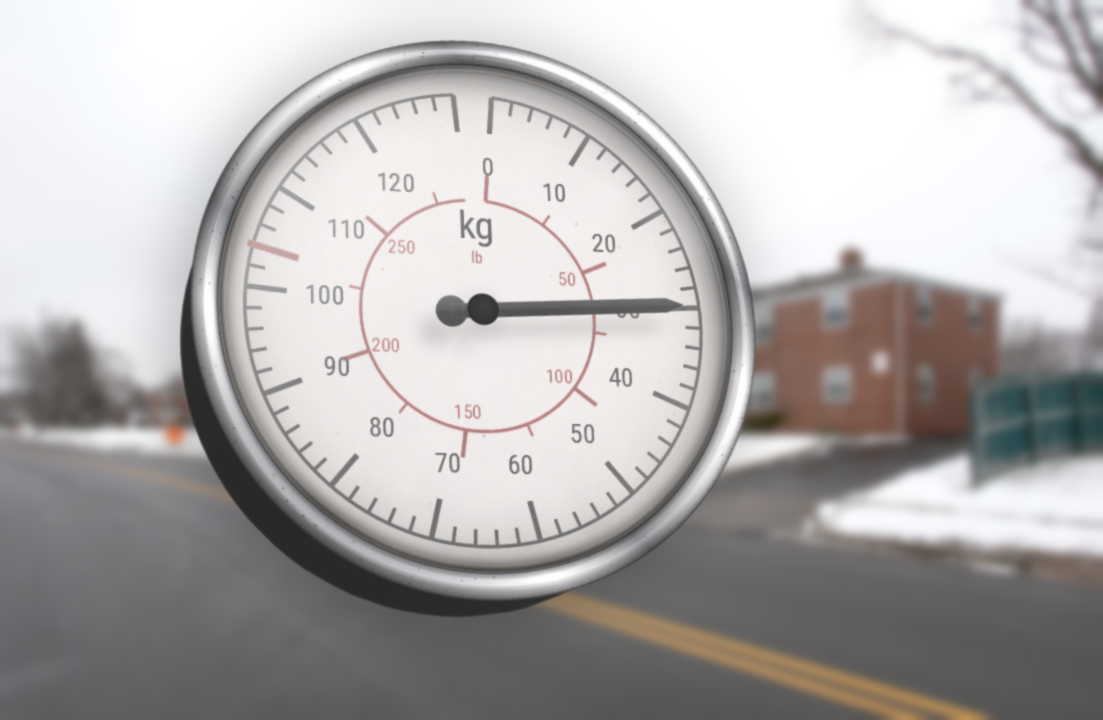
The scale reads 30 kg
